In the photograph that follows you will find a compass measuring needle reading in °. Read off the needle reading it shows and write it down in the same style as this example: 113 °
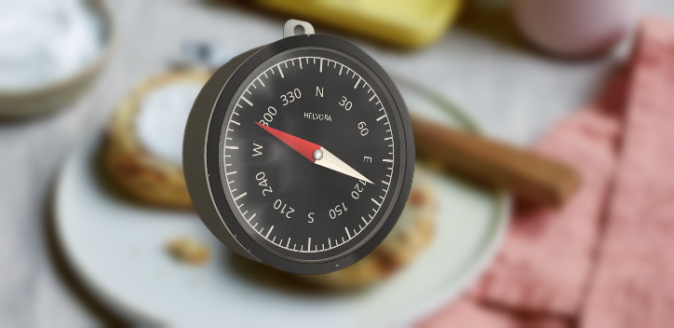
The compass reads 290 °
